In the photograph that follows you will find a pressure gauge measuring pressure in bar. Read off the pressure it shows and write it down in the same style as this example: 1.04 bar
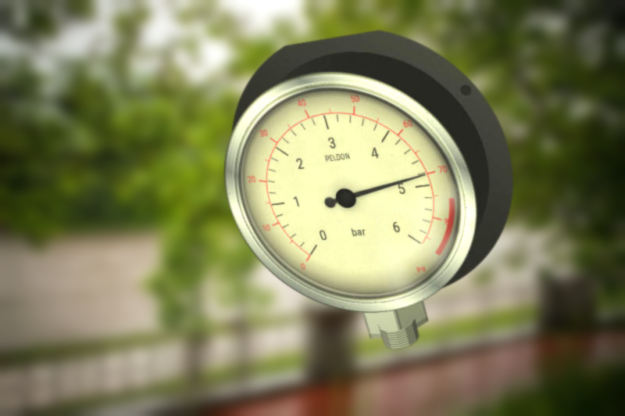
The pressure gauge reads 4.8 bar
